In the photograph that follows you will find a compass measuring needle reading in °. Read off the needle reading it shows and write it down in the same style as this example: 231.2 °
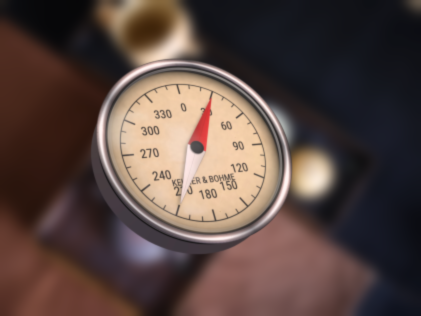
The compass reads 30 °
